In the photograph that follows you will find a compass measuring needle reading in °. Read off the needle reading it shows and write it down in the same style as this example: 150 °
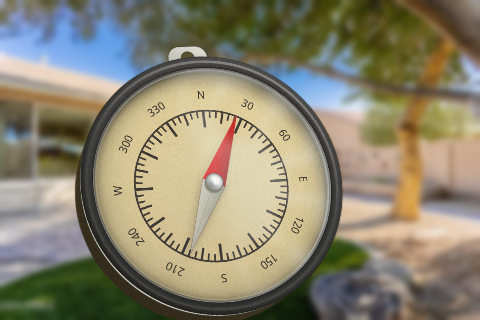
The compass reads 25 °
